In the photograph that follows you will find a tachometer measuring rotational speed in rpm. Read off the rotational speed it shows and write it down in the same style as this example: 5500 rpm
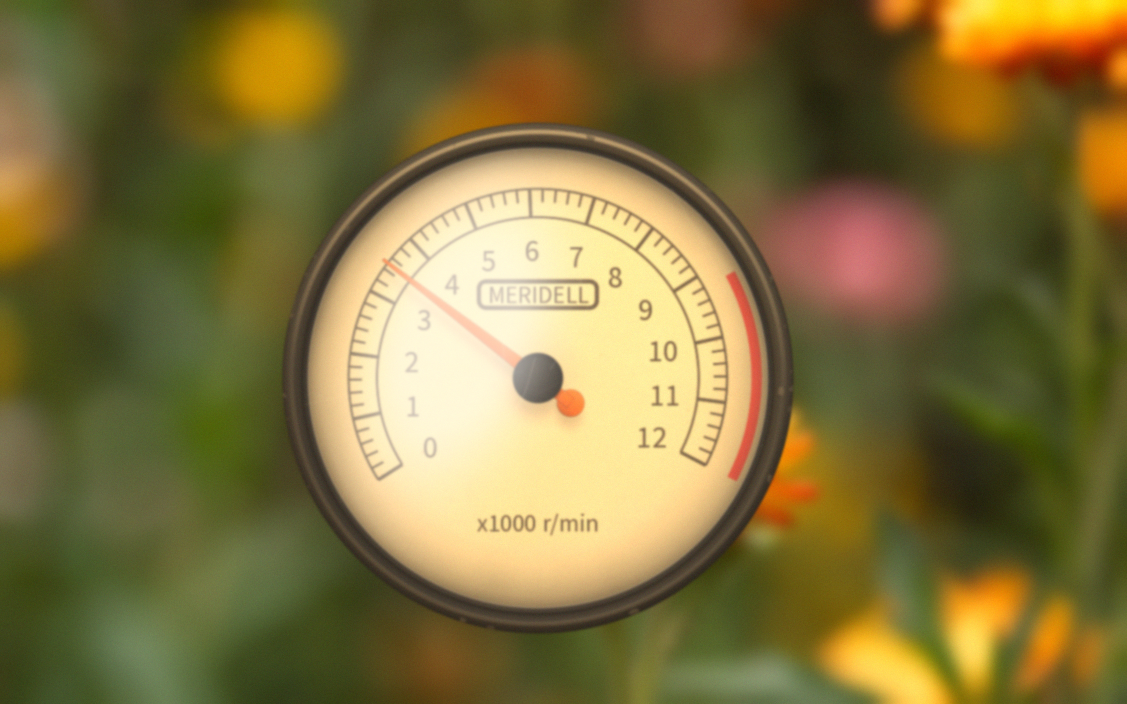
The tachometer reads 3500 rpm
